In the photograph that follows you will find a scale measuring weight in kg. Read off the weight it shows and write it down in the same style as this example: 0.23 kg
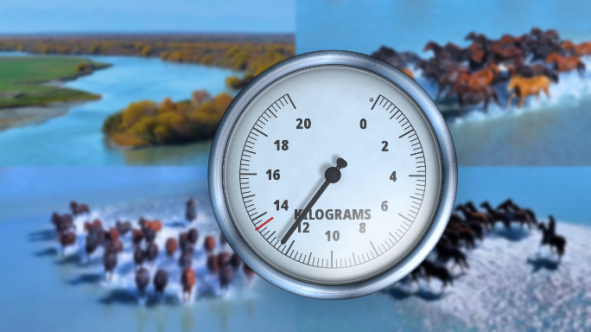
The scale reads 12.4 kg
